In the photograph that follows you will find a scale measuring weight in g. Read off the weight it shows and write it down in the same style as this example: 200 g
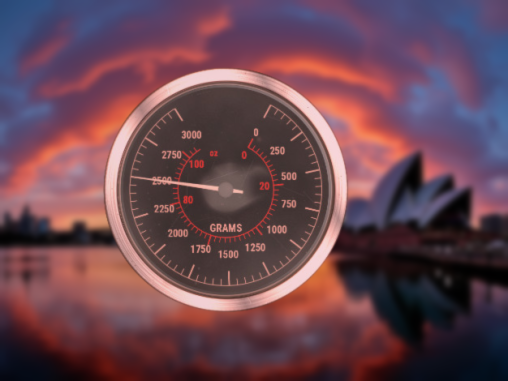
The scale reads 2500 g
